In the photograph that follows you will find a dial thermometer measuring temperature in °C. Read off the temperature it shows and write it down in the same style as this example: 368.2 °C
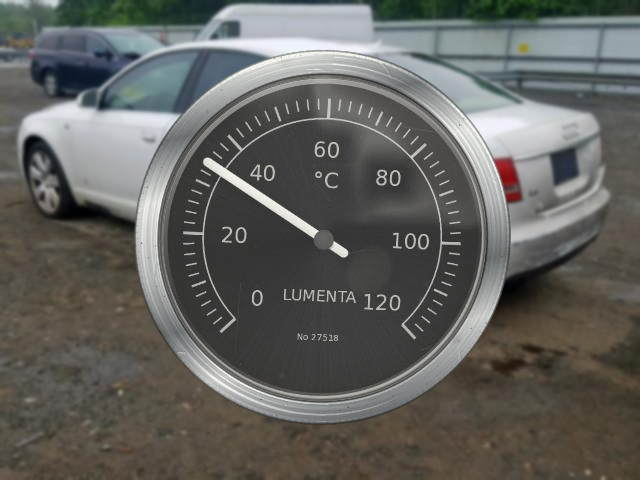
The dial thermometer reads 34 °C
